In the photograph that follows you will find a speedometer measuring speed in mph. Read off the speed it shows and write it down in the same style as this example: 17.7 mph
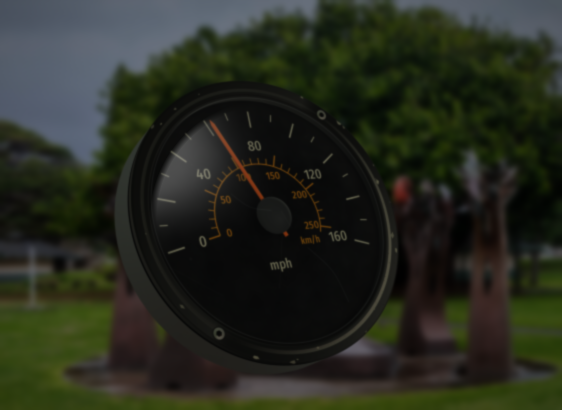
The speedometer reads 60 mph
